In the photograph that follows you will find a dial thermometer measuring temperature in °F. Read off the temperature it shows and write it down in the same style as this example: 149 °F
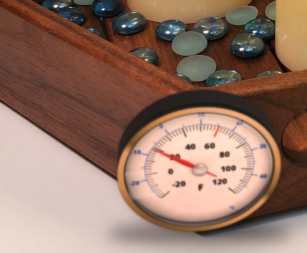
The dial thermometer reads 20 °F
